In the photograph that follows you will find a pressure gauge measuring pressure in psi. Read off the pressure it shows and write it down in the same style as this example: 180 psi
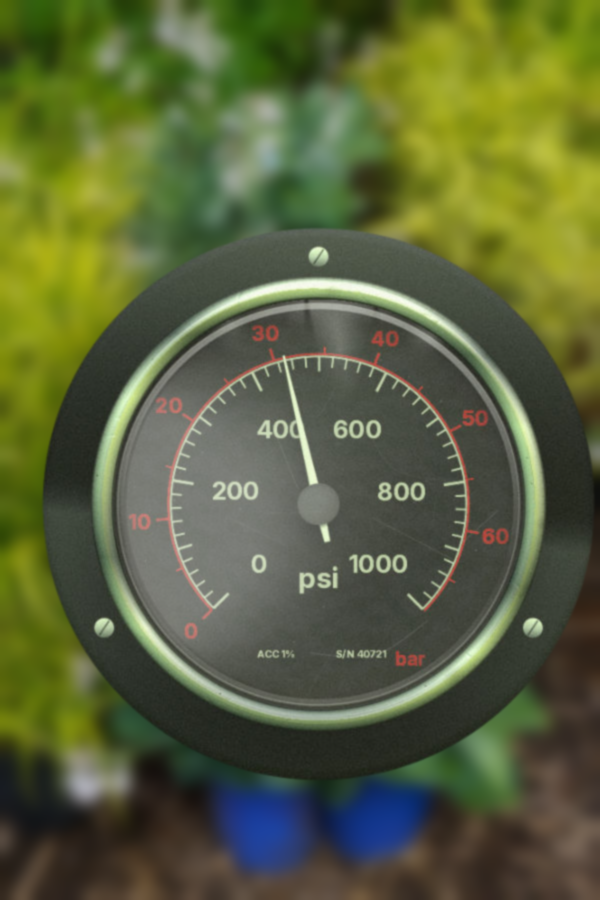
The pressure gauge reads 450 psi
